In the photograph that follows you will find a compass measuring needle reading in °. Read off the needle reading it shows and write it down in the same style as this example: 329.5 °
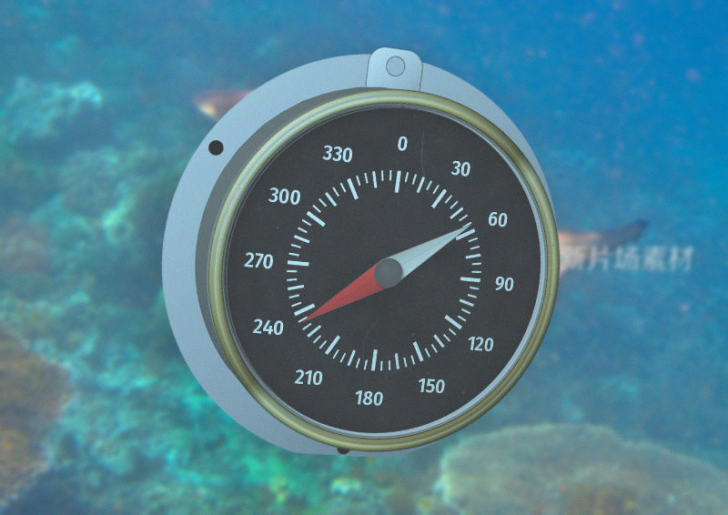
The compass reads 235 °
